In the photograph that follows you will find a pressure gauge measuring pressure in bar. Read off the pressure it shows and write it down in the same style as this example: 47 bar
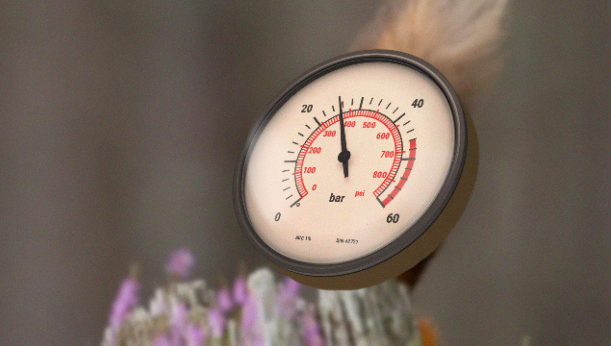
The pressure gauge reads 26 bar
